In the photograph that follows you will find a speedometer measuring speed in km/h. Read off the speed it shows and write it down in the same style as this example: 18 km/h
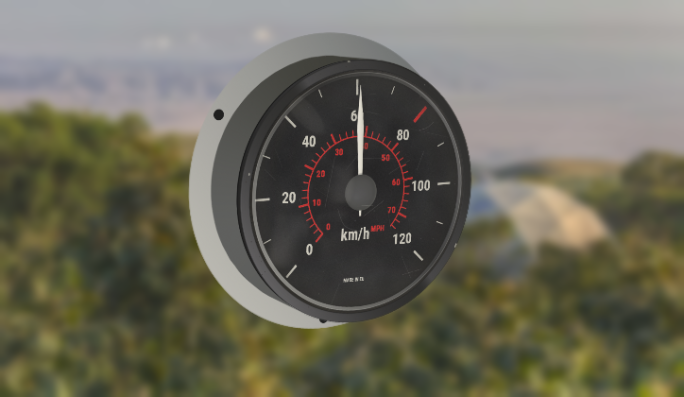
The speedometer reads 60 km/h
